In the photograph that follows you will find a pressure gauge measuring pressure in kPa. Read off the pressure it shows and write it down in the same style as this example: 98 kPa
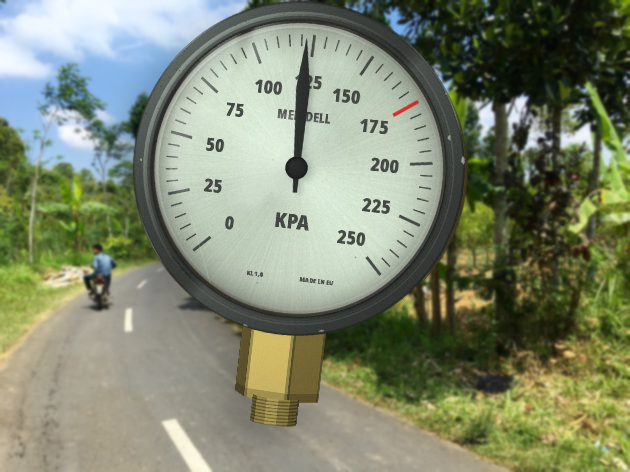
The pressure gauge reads 122.5 kPa
